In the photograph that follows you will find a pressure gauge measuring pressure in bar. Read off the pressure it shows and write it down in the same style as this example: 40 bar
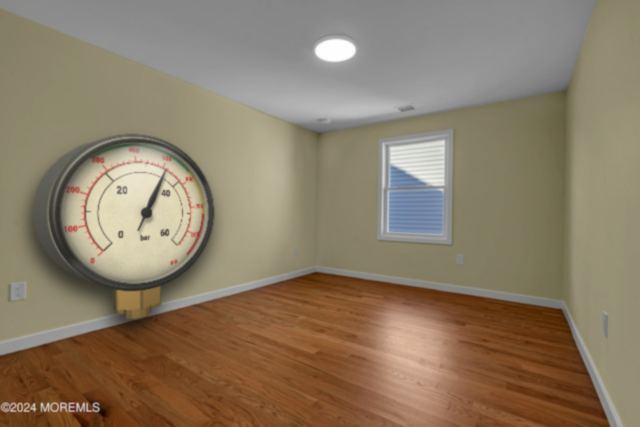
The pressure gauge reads 35 bar
